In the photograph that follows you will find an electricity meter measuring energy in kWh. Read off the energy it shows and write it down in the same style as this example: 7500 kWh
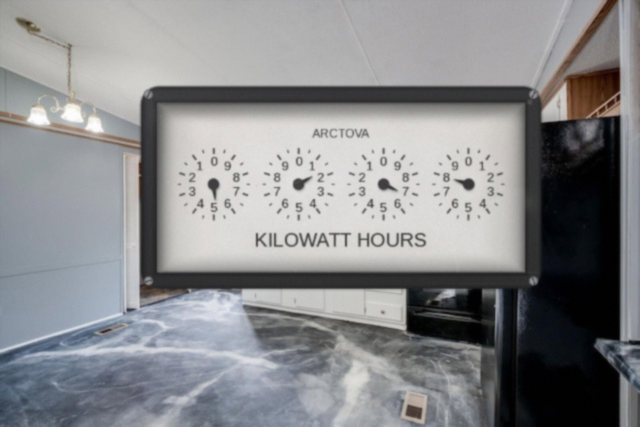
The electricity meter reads 5168 kWh
